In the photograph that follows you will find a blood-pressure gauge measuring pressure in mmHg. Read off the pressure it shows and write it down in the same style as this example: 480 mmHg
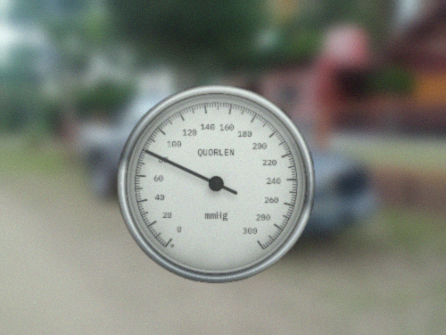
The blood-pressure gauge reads 80 mmHg
